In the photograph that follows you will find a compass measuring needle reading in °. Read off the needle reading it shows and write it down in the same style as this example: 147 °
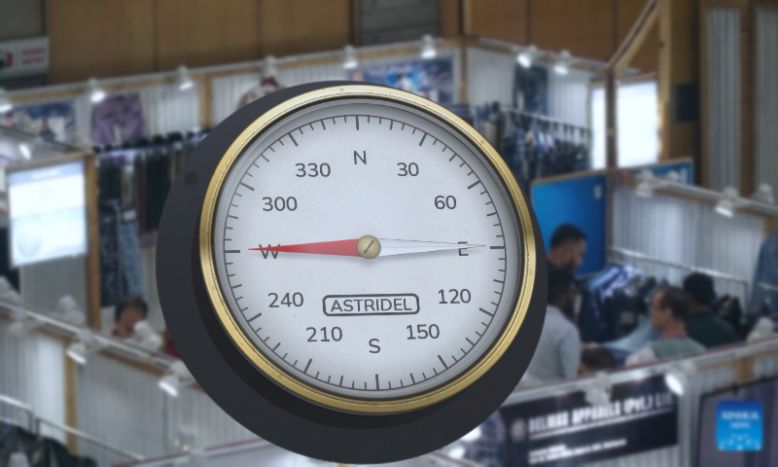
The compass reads 270 °
